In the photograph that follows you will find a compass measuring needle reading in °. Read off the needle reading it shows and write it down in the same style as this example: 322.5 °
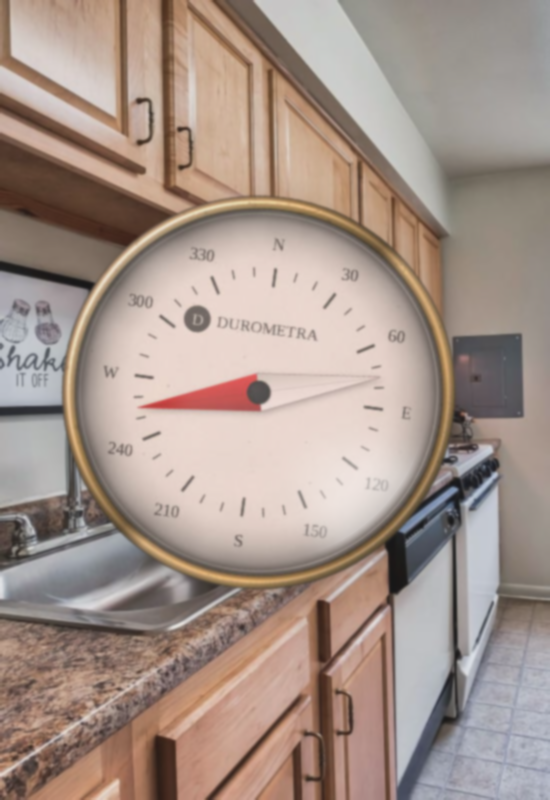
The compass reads 255 °
